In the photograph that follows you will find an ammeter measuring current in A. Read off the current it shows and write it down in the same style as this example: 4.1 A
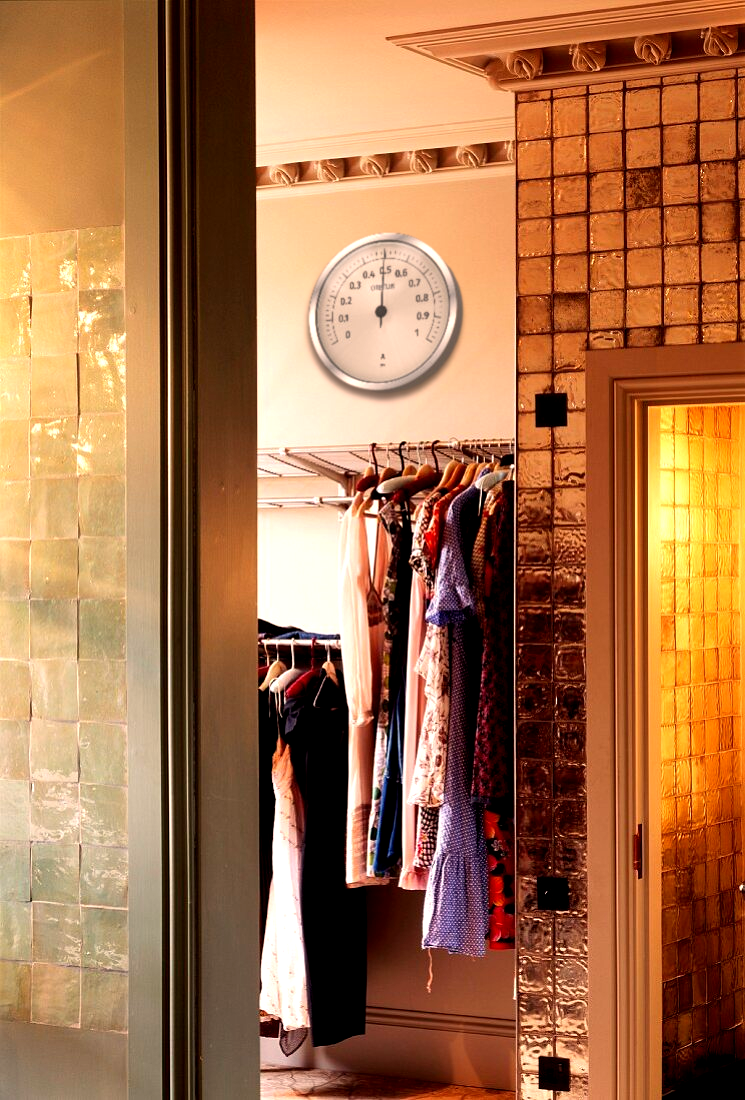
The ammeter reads 0.5 A
